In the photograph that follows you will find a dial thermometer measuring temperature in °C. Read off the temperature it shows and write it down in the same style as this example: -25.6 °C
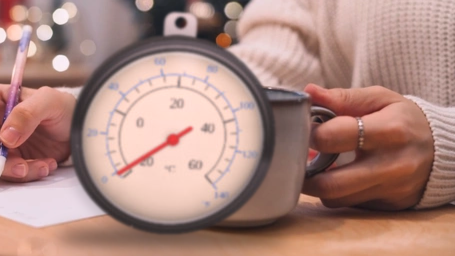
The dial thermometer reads -18 °C
